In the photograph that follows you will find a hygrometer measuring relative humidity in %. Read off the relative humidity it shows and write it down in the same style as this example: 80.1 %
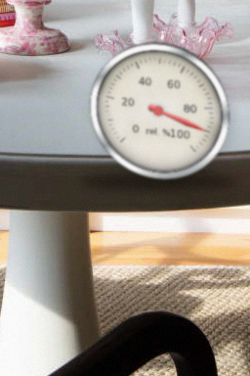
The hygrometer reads 90 %
